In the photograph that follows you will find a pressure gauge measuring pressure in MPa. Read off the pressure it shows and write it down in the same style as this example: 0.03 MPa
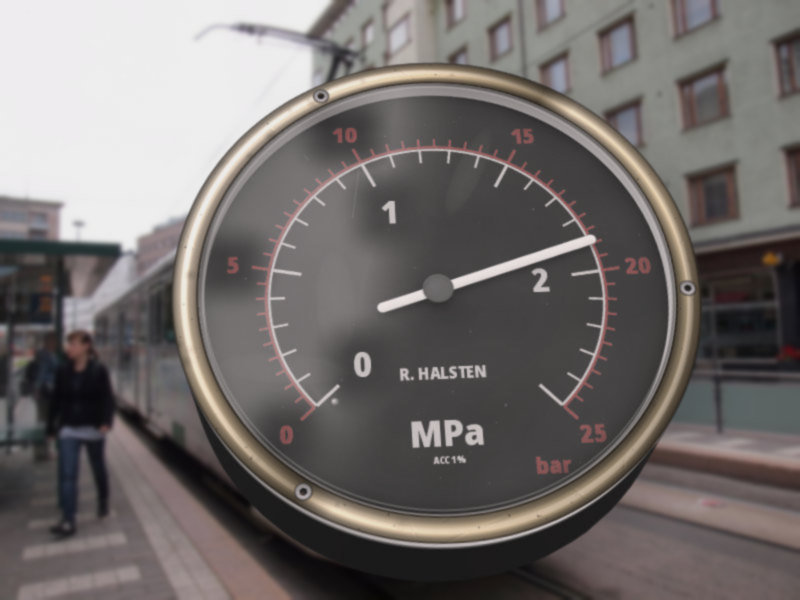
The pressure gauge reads 1.9 MPa
